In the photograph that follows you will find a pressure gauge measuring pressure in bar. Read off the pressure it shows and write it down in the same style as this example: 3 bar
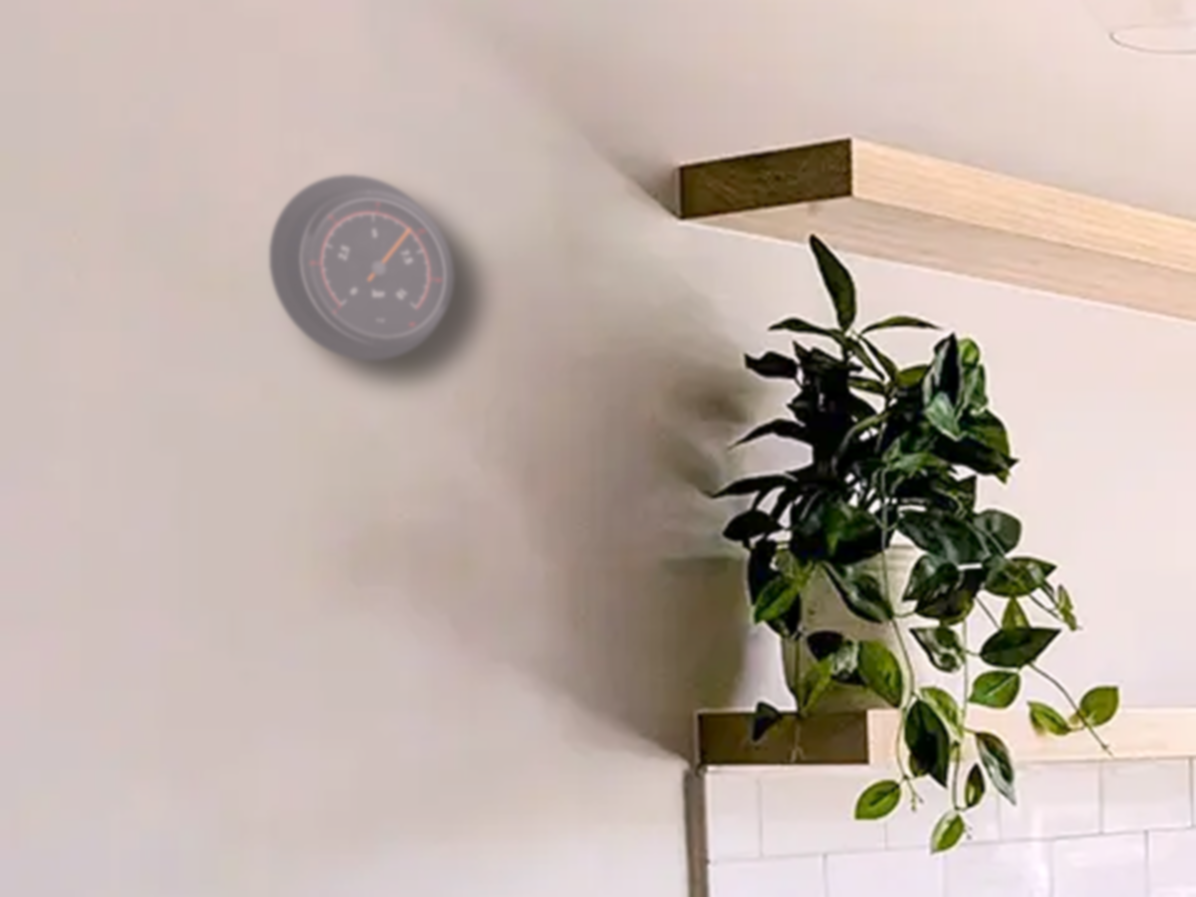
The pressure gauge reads 6.5 bar
